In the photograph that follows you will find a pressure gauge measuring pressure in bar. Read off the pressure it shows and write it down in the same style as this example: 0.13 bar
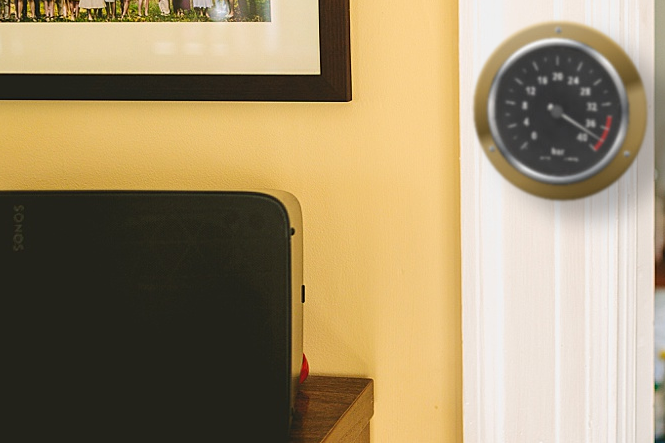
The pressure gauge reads 38 bar
